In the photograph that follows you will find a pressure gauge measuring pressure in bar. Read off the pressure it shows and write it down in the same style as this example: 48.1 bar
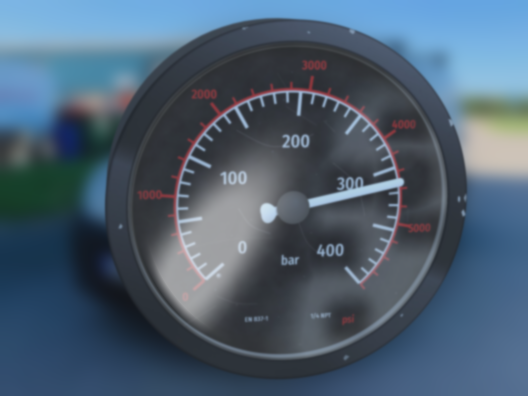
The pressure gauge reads 310 bar
